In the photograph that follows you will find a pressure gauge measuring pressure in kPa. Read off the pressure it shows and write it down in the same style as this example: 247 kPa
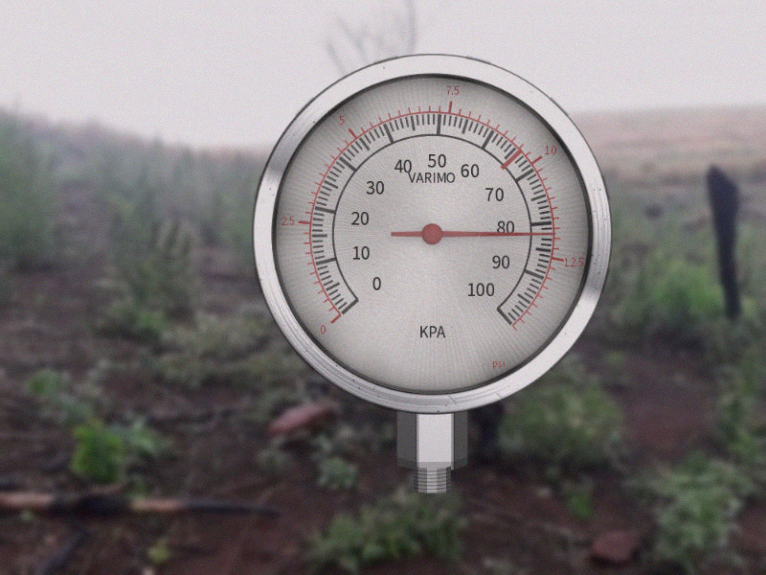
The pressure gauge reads 82 kPa
